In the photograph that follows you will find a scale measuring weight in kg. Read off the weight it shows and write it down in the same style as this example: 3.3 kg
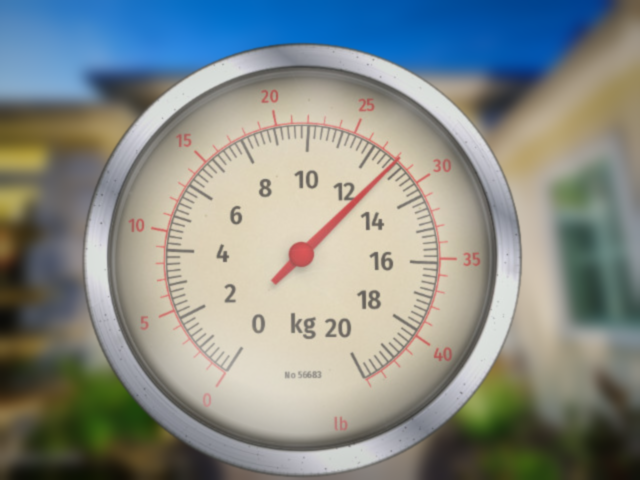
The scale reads 12.8 kg
